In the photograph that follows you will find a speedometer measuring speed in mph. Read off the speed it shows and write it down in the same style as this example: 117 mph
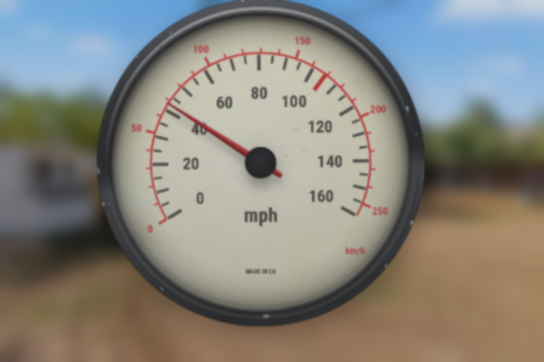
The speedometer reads 42.5 mph
